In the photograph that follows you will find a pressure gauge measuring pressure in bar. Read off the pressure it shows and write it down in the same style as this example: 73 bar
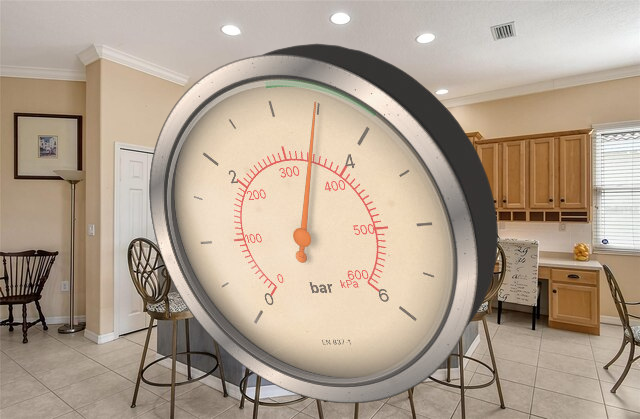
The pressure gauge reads 3.5 bar
